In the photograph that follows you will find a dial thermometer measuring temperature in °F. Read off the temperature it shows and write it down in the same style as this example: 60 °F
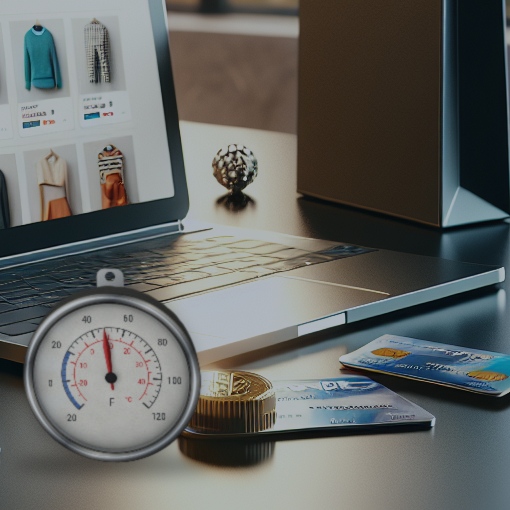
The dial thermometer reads 48 °F
